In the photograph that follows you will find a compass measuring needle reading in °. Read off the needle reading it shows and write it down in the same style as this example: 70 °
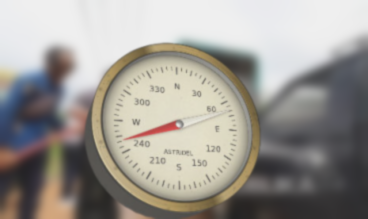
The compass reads 250 °
